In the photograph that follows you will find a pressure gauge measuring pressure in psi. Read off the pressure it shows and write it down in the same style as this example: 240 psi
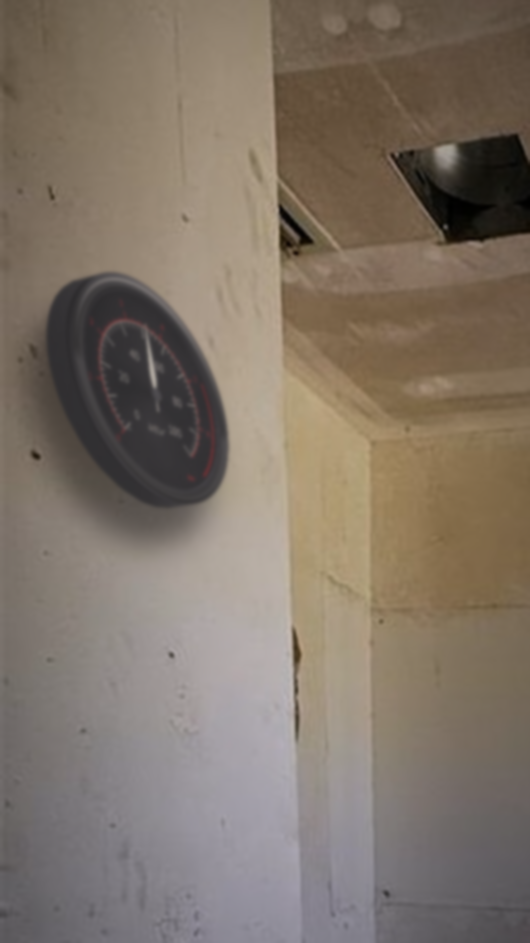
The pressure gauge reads 50 psi
